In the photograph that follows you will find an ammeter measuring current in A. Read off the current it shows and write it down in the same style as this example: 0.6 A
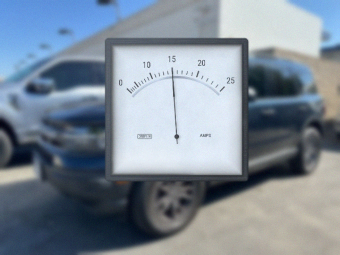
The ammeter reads 15 A
